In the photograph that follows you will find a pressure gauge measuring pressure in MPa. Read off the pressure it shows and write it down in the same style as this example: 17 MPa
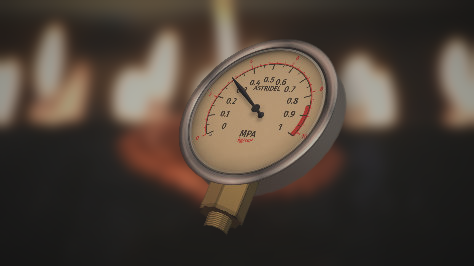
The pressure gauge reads 0.3 MPa
